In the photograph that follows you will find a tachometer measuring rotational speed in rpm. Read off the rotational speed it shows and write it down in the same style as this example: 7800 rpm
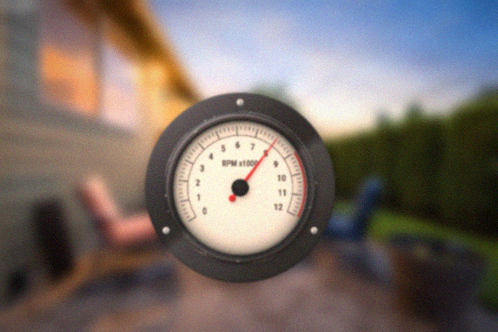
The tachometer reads 8000 rpm
